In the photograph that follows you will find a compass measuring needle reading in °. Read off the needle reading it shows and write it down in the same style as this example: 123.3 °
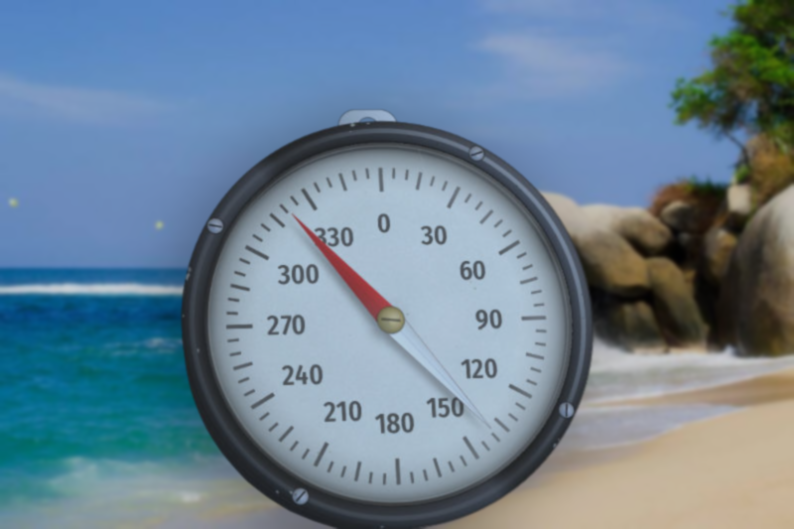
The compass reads 320 °
